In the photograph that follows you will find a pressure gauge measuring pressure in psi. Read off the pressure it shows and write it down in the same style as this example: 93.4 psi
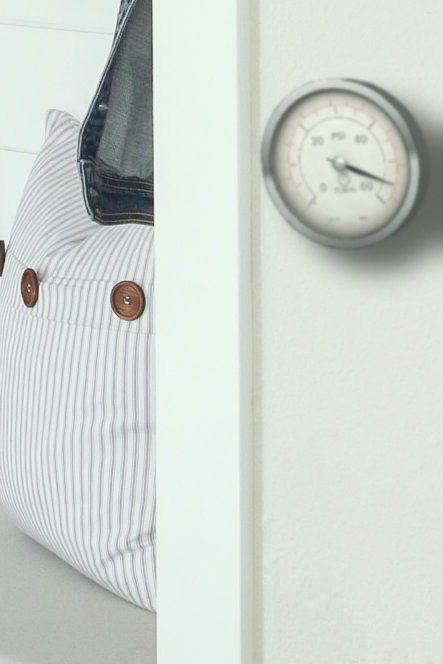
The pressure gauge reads 55 psi
